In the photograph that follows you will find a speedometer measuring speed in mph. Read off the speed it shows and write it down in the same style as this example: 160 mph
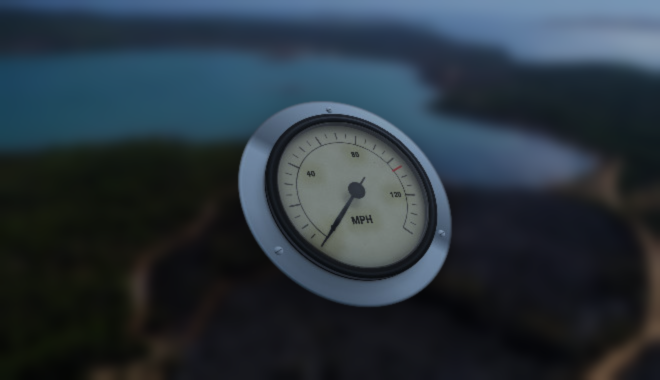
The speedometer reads 0 mph
